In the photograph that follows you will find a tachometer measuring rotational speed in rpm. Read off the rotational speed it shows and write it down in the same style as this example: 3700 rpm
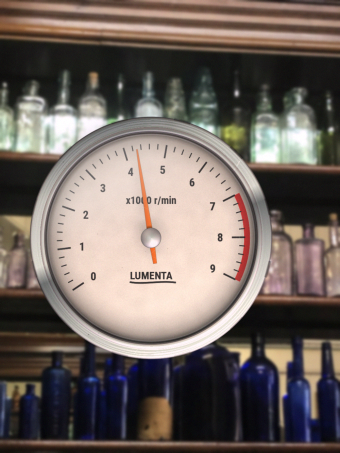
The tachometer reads 4300 rpm
